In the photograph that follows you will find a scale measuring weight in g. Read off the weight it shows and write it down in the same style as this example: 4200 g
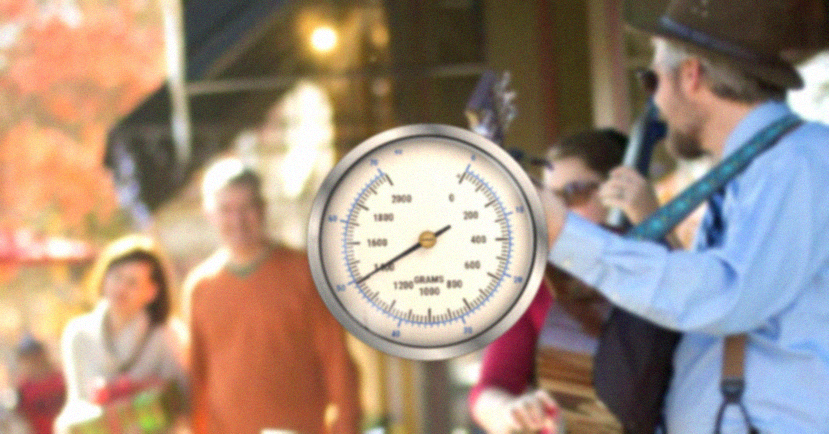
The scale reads 1400 g
